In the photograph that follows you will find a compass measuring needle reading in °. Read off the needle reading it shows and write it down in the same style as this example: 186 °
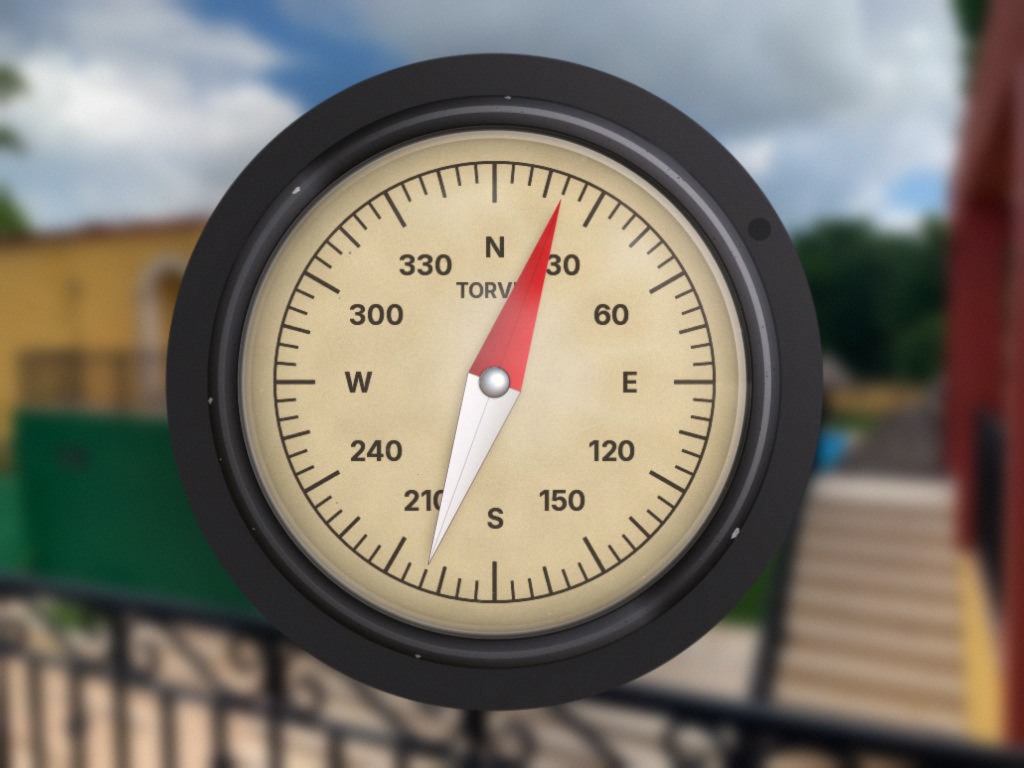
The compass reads 20 °
